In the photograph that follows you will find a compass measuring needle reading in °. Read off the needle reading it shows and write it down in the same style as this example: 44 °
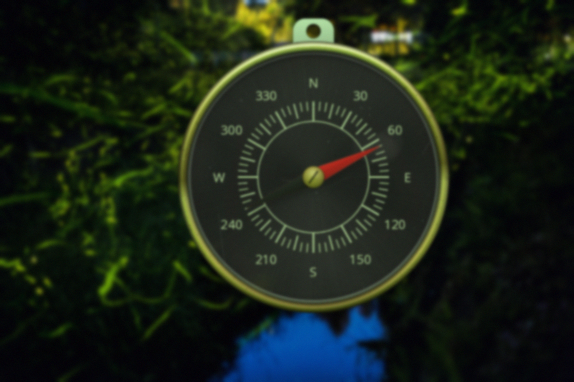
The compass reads 65 °
